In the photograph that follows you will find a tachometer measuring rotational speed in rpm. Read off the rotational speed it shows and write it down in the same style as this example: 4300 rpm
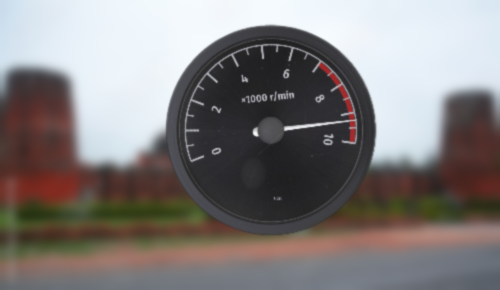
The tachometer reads 9250 rpm
